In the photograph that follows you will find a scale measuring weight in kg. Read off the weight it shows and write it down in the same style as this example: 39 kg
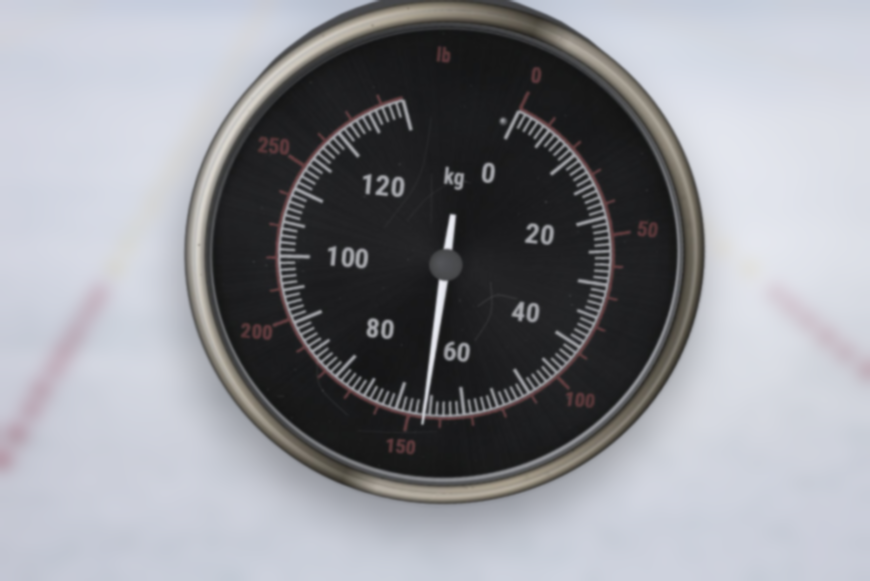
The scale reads 66 kg
